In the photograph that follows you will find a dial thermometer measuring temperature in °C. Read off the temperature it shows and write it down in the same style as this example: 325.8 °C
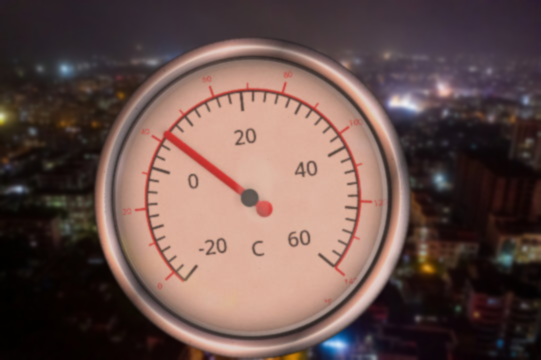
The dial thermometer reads 6 °C
